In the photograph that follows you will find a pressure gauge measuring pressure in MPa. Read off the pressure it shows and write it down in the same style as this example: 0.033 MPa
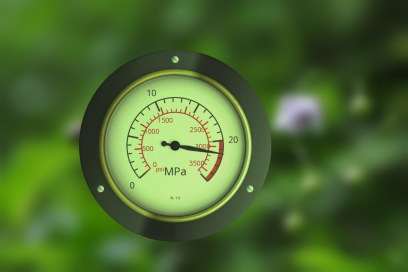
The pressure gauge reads 21.5 MPa
